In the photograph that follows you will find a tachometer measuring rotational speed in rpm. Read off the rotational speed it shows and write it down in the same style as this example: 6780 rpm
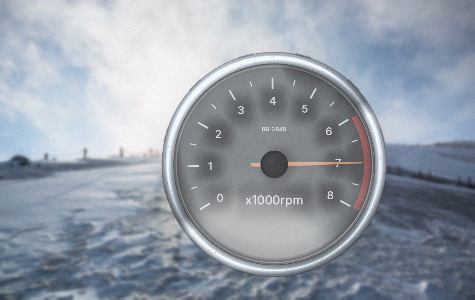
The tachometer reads 7000 rpm
